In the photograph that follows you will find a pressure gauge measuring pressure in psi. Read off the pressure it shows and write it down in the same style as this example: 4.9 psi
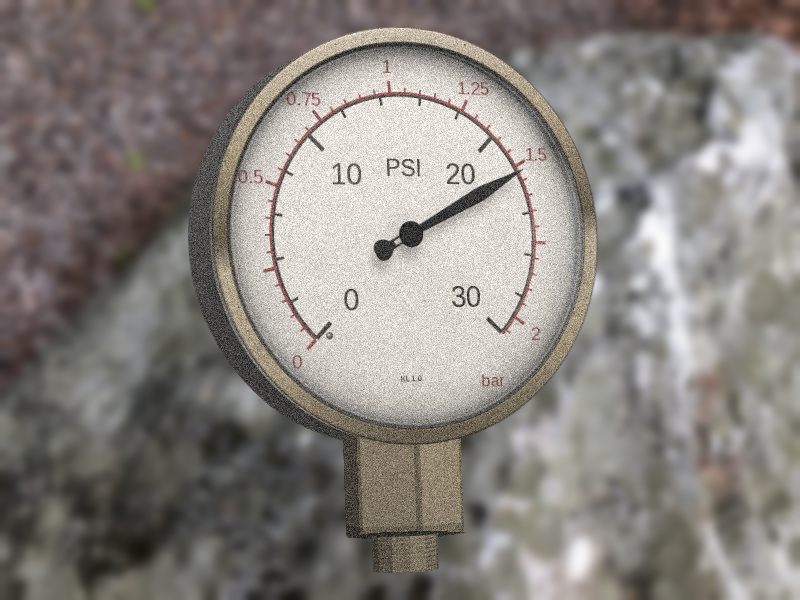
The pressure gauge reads 22 psi
